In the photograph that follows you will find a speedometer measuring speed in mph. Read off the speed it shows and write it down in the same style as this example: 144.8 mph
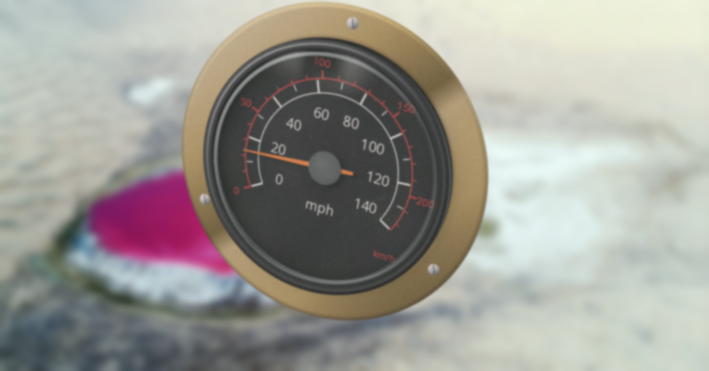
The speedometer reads 15 mph
